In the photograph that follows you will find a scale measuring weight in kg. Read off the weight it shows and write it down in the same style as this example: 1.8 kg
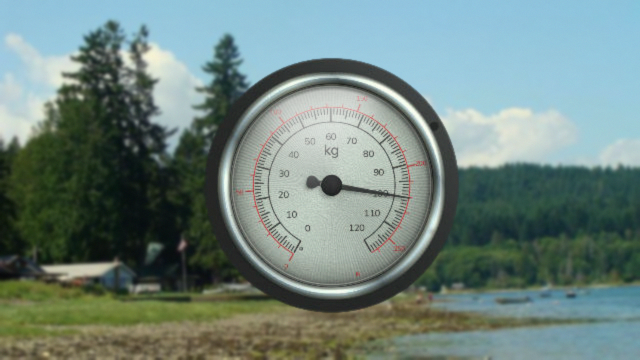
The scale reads 100 kg
